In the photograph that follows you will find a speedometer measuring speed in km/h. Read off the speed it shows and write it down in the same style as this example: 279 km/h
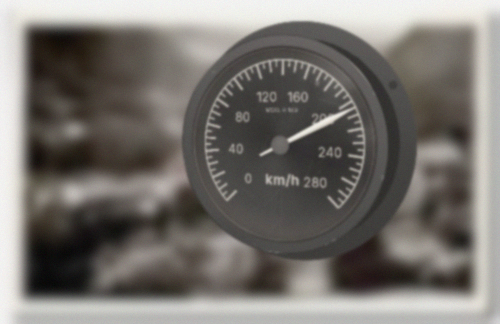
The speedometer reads 205 km/h
